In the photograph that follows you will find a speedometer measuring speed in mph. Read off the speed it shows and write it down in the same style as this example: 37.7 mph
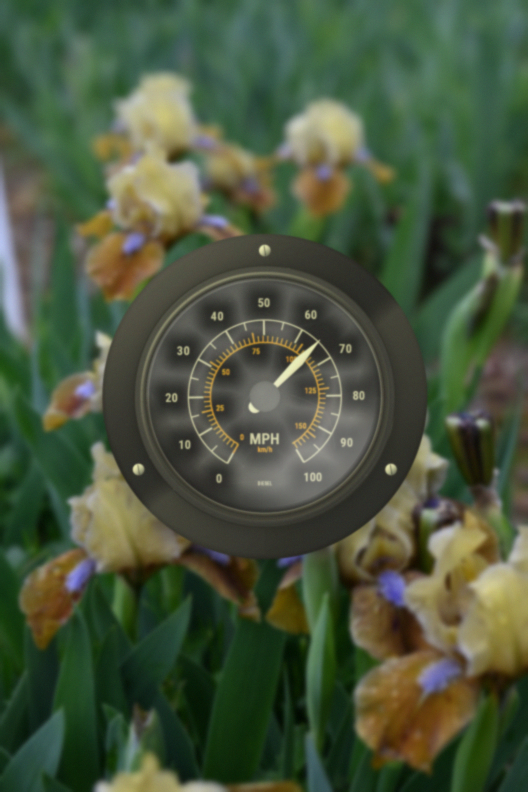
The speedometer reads 65 mph
